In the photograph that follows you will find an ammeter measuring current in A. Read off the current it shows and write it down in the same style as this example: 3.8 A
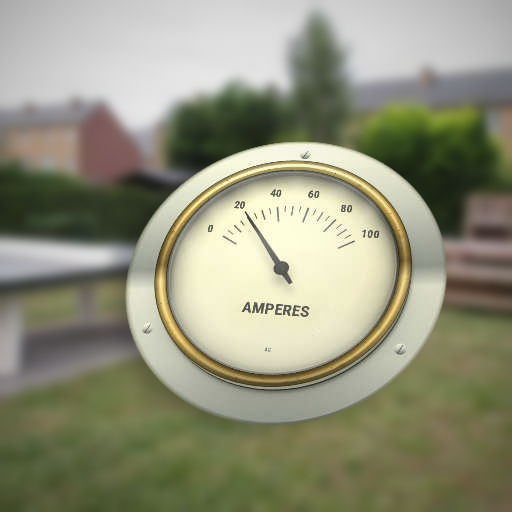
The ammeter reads 20 A
